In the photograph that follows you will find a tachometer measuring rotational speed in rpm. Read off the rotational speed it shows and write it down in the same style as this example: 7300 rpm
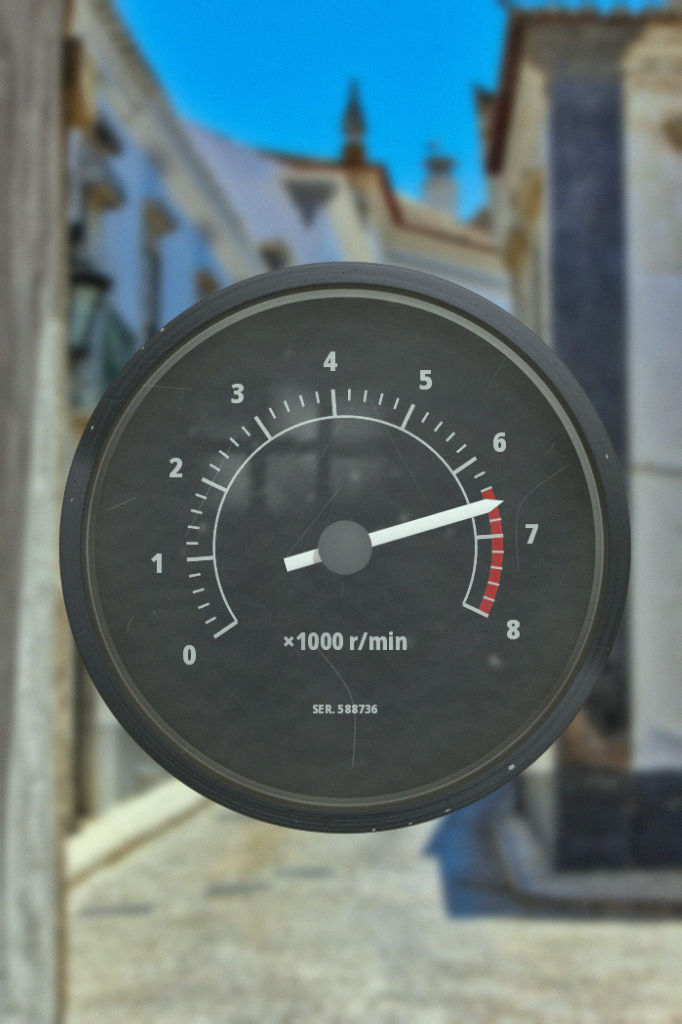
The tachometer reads 6600 rpm
